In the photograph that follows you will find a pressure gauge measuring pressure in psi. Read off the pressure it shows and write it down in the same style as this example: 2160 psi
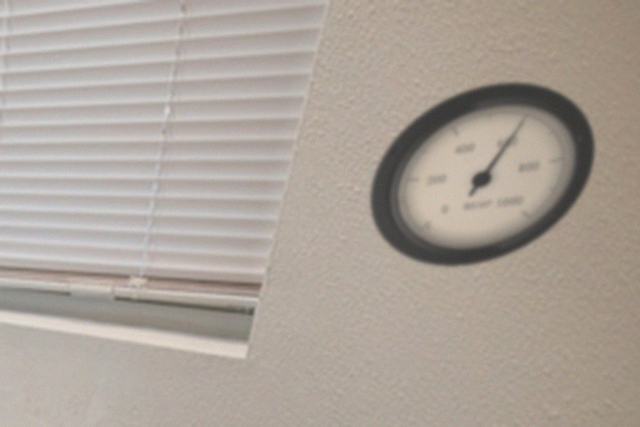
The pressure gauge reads 600 psi
